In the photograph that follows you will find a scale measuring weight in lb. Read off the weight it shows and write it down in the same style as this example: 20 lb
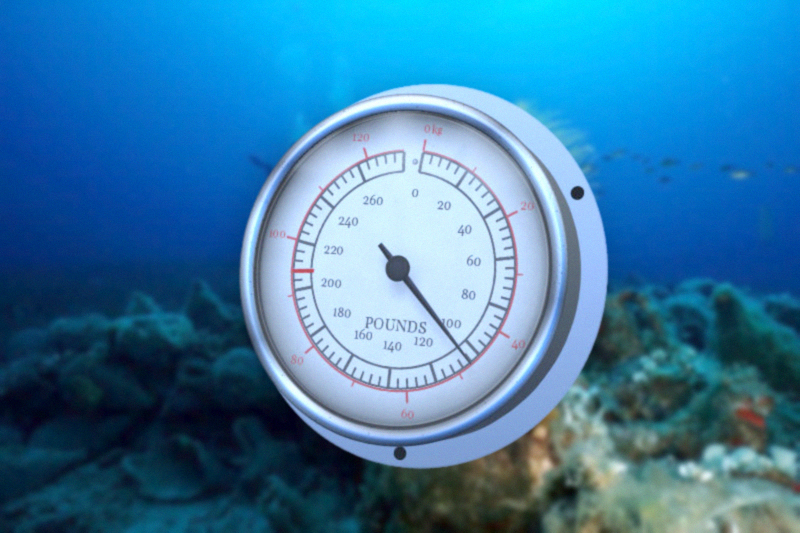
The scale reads 104 lb
